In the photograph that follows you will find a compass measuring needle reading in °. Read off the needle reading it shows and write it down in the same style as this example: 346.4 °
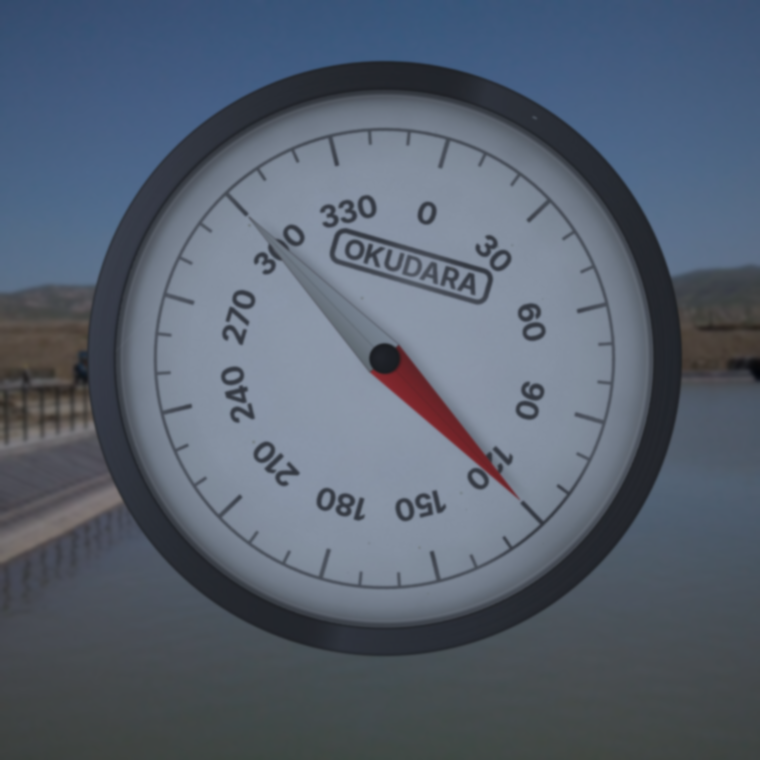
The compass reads 120 °
